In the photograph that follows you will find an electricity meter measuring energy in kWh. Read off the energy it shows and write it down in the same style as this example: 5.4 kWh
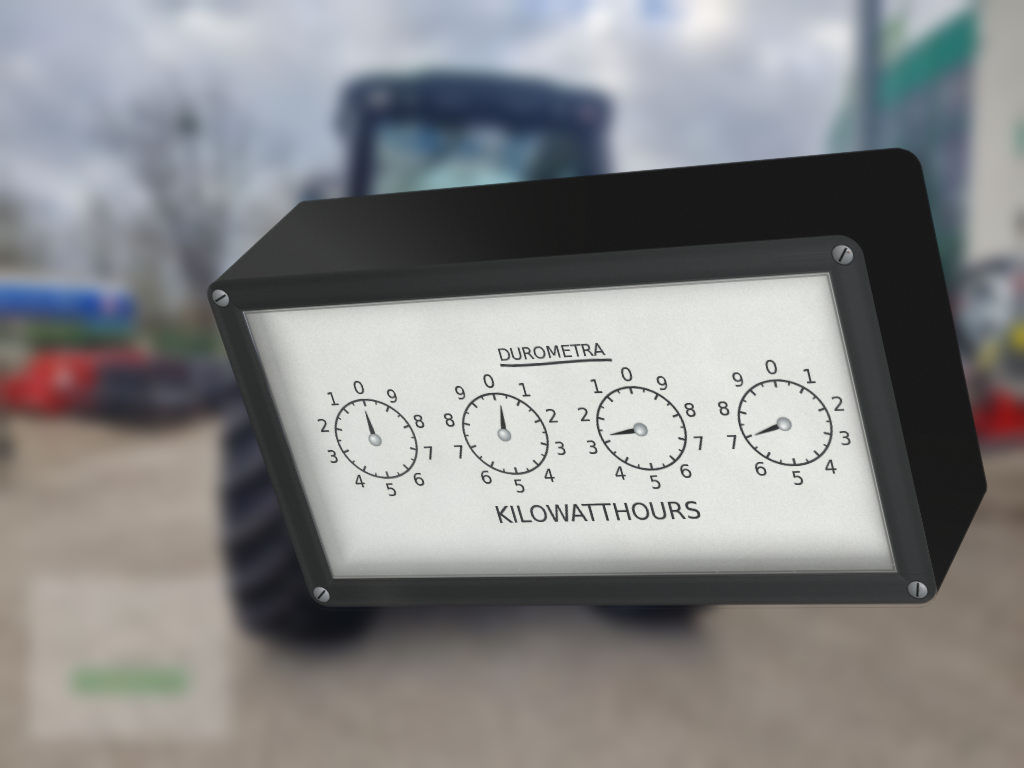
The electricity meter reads 27 kWh
